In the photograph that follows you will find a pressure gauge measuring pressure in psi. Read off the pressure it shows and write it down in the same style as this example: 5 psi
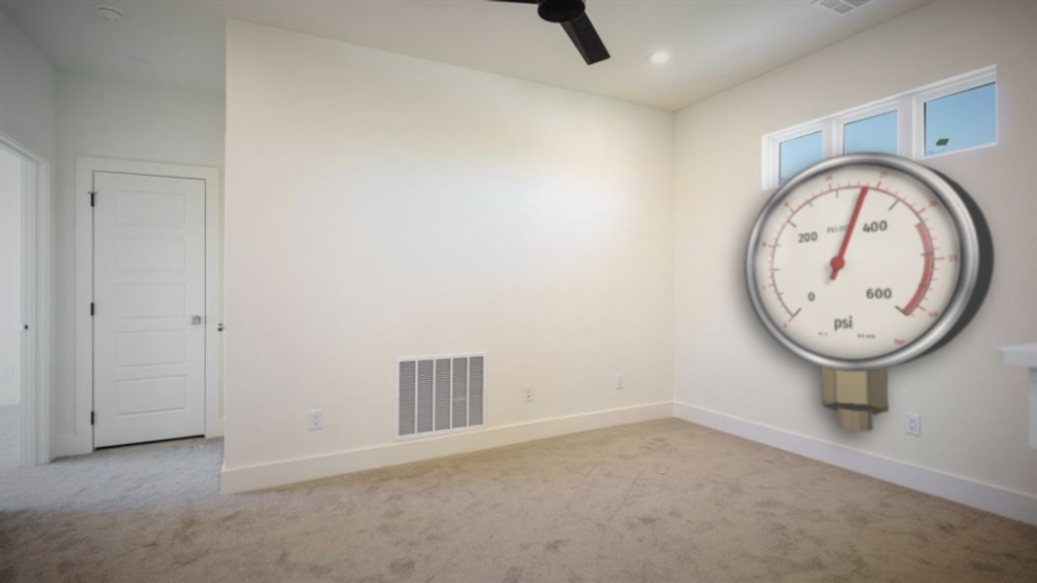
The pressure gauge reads 350 psi
